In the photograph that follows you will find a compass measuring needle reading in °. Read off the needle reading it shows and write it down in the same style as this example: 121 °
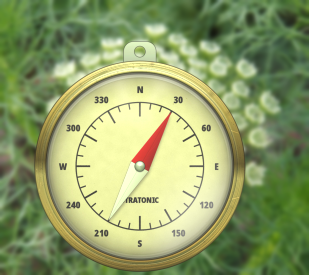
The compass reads 30 °
